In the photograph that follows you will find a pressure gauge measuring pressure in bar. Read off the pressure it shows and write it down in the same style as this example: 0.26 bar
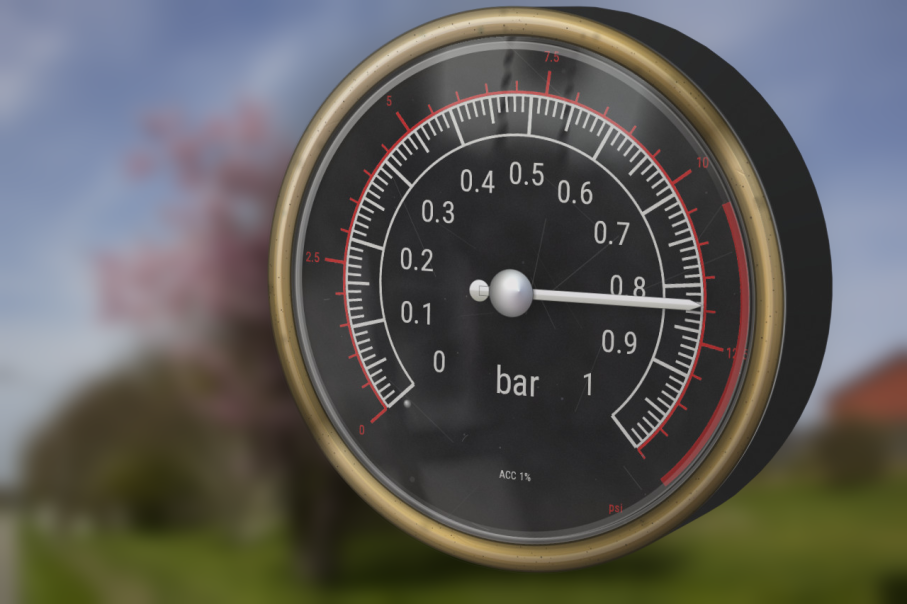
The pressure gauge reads 0.82 bar
